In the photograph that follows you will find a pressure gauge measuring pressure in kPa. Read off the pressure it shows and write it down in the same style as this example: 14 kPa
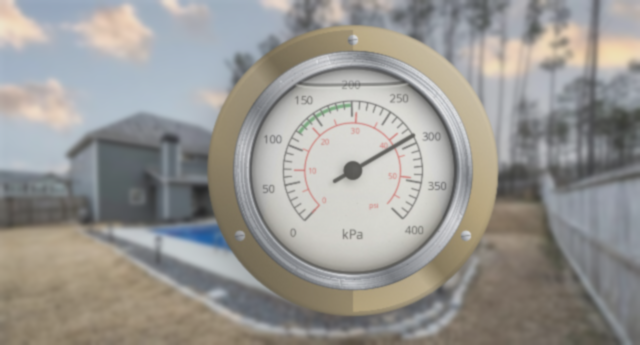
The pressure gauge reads 290 kPa
